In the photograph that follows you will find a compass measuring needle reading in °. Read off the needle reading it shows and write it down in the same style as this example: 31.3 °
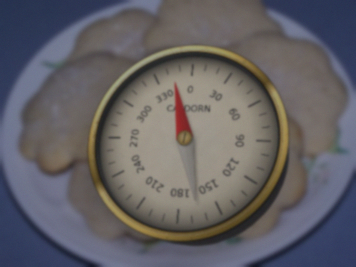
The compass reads 345 °
